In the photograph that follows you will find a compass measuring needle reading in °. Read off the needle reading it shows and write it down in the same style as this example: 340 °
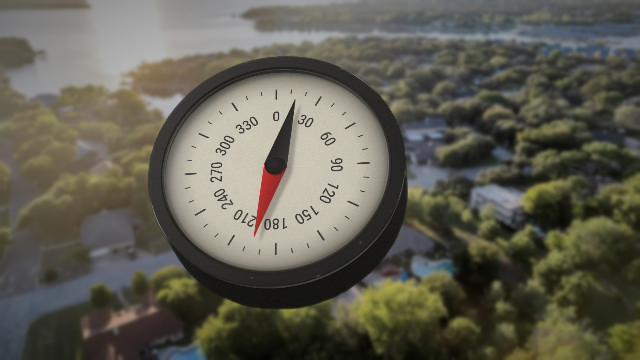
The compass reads 195 °
